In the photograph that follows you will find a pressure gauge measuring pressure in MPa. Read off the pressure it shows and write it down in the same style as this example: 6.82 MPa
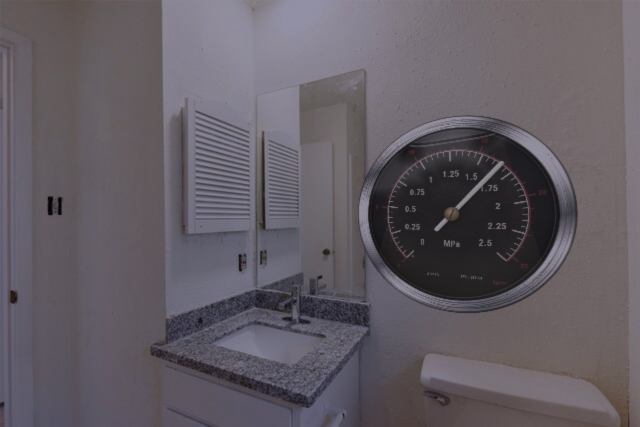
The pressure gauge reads 1.65 MPa
